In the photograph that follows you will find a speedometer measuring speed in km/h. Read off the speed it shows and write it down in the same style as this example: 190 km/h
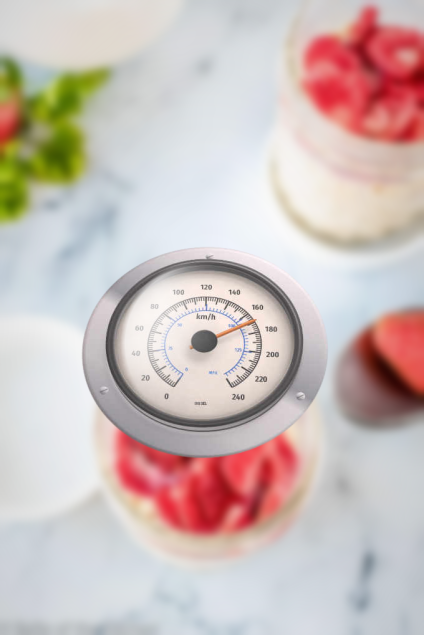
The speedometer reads 170 km/h
